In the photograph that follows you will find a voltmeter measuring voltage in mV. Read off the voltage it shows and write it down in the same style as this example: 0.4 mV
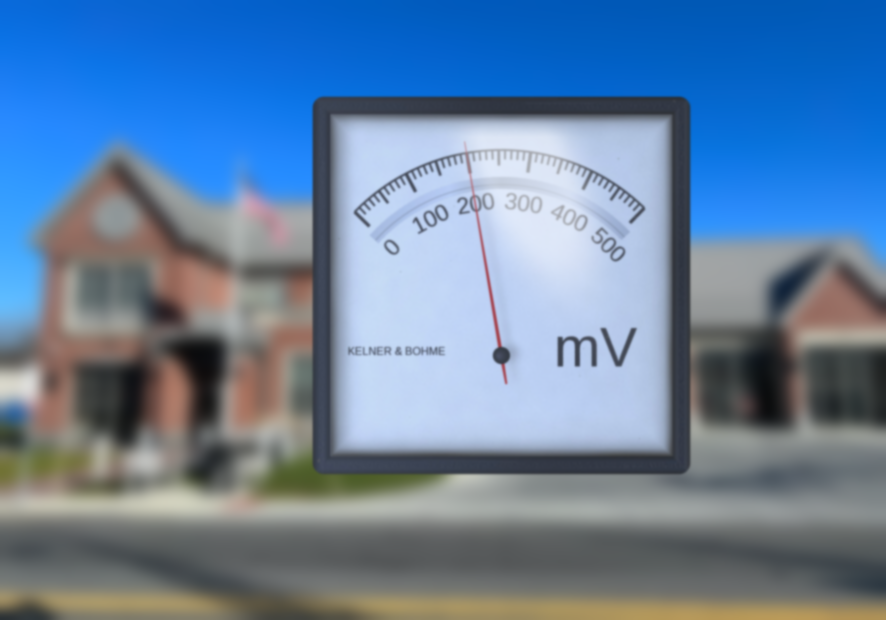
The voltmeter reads 200 mV
